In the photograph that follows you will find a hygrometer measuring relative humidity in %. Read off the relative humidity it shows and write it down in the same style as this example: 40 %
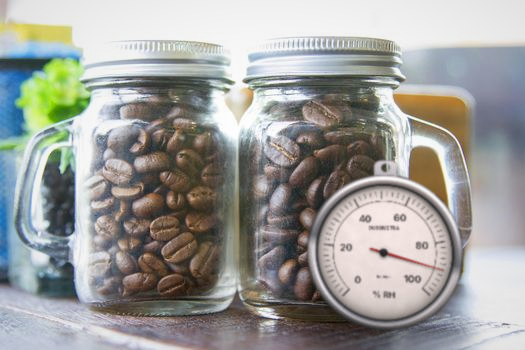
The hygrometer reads 90 %
